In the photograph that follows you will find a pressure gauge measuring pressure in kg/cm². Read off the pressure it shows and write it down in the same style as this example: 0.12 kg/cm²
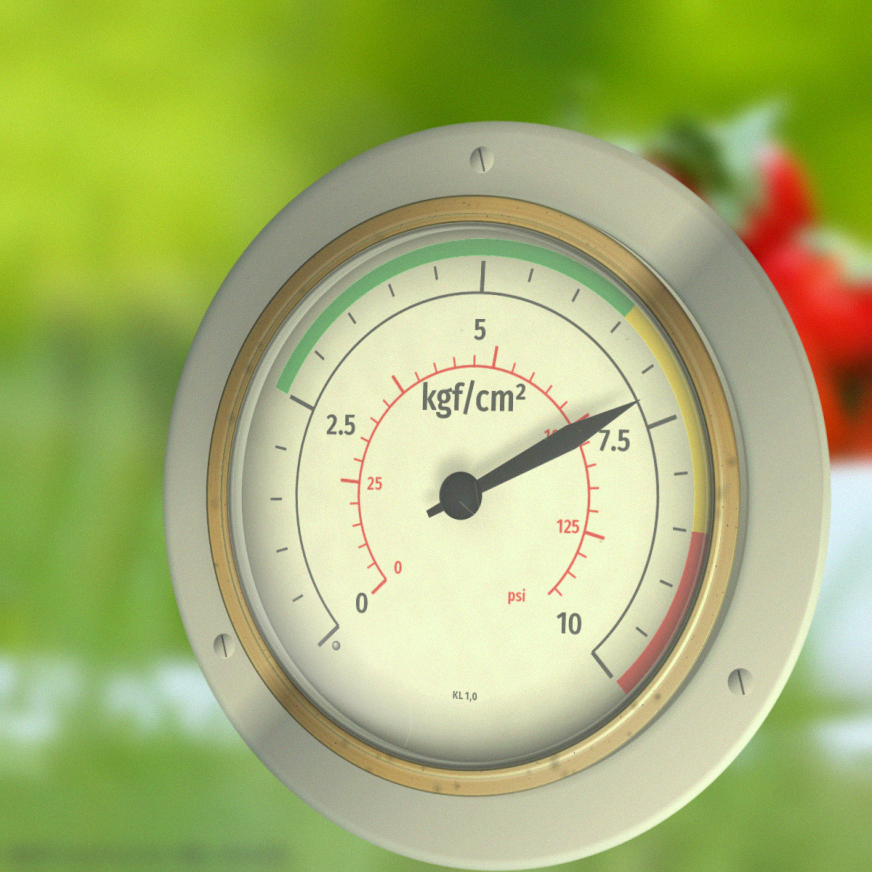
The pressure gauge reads 7.25 kg/cm²
